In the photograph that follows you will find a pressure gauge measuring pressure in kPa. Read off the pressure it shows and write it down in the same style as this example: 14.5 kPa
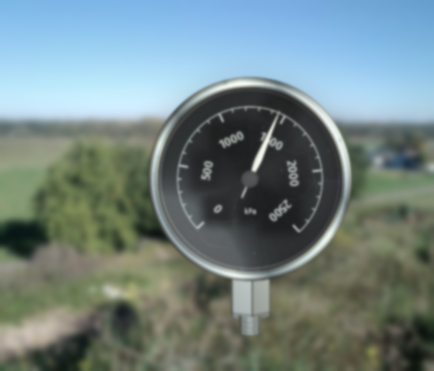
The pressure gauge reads 1450 kPa
